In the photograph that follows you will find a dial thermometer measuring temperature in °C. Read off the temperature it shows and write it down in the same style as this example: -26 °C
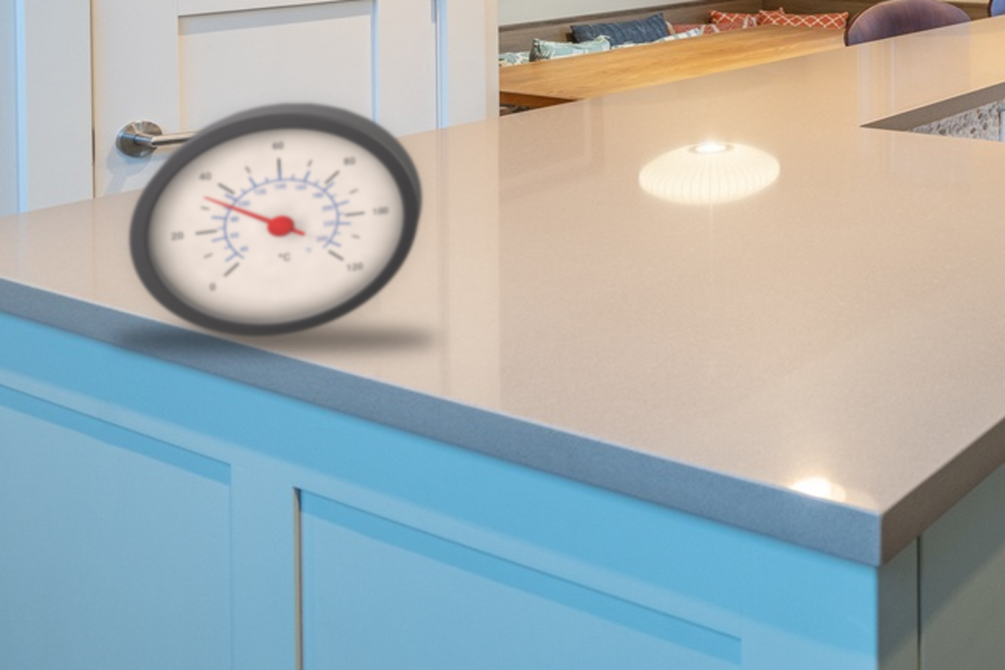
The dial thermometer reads 35 °C
